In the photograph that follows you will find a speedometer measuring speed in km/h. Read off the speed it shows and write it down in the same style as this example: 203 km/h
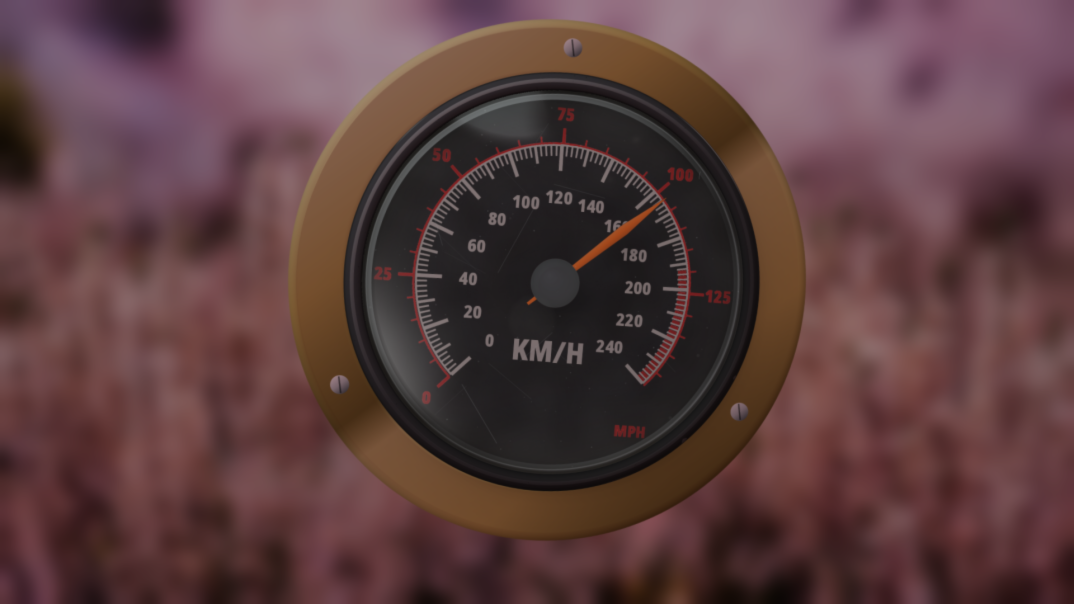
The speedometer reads 164 km/h
